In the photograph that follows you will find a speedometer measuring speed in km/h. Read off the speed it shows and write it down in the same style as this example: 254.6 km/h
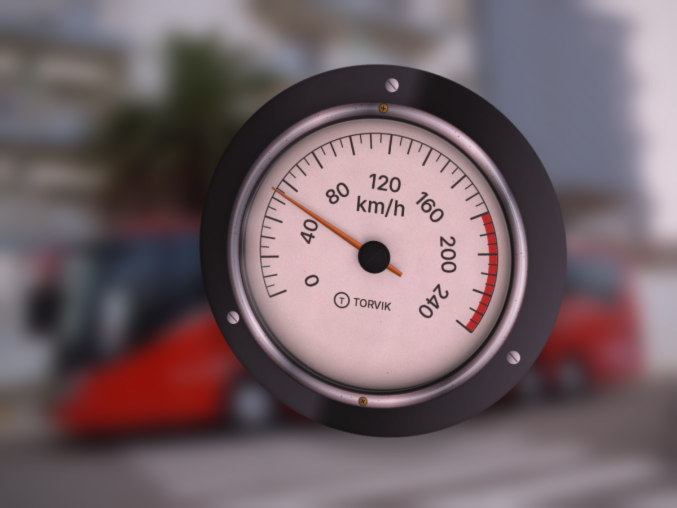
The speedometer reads 55 km/h
